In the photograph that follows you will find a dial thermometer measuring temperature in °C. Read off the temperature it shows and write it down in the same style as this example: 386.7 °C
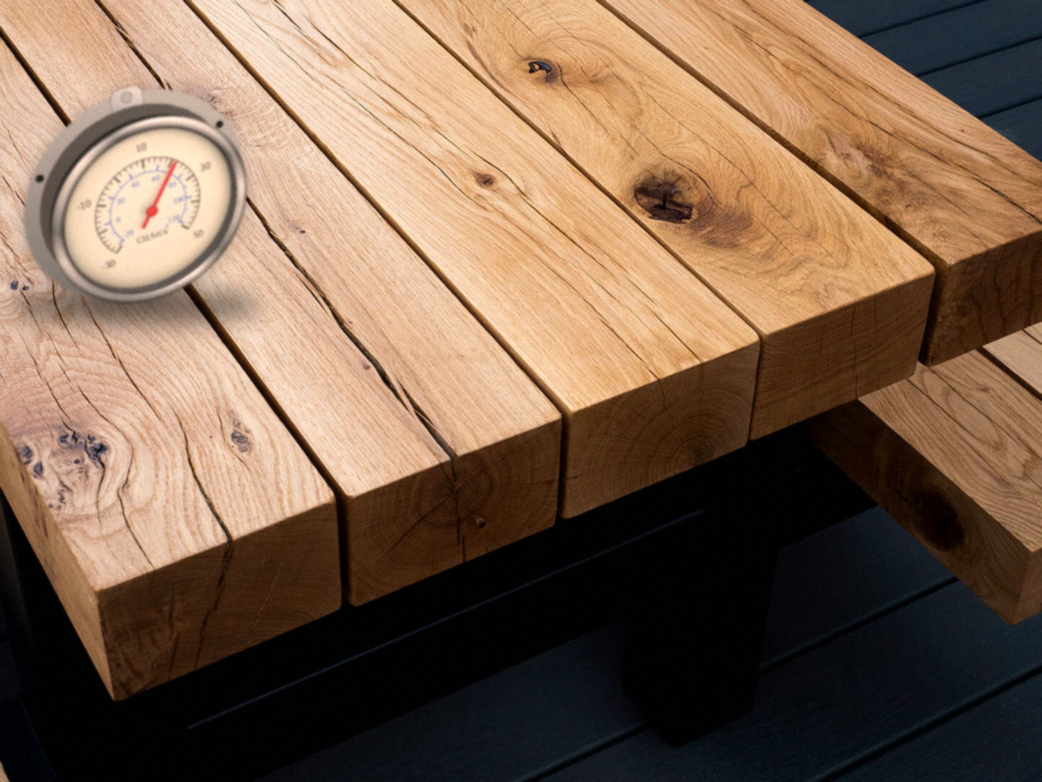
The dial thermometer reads 20 °C
